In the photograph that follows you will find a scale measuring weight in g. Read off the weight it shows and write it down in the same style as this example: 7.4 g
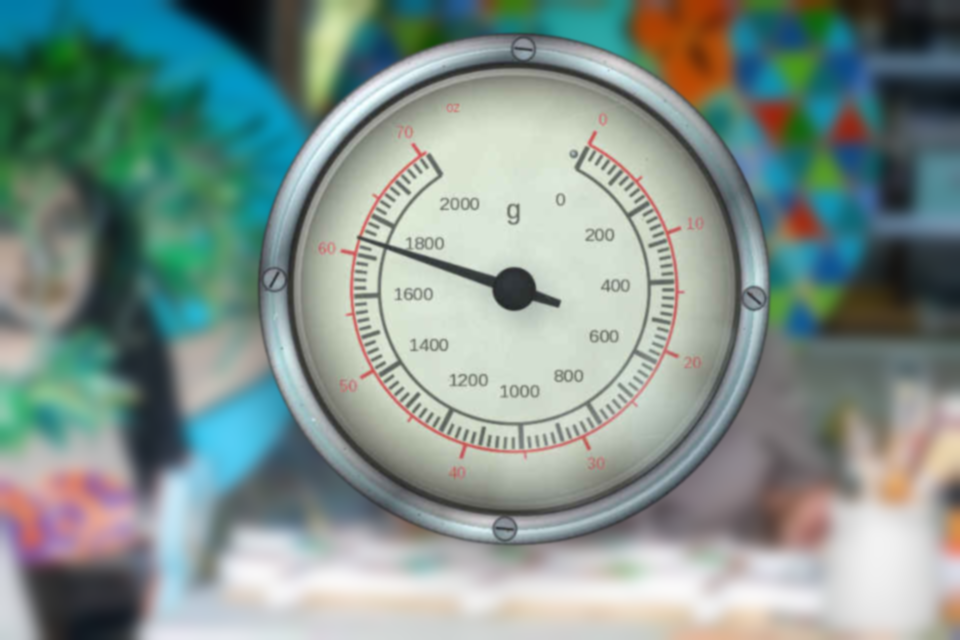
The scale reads 1740 g
